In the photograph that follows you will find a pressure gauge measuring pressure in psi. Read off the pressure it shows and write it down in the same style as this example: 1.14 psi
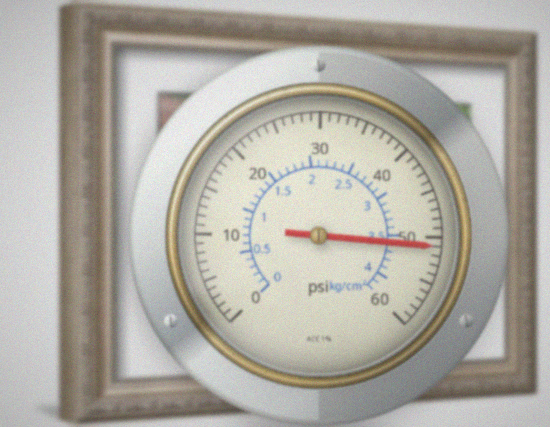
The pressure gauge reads 51 psi
